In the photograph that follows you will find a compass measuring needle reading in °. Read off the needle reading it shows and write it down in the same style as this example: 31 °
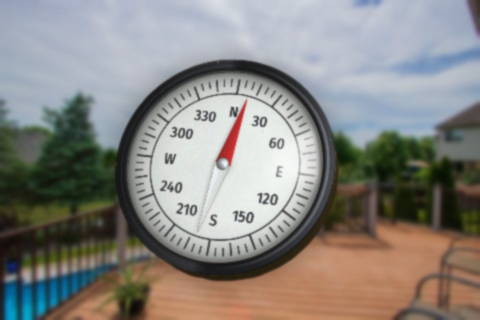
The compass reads 10 °
